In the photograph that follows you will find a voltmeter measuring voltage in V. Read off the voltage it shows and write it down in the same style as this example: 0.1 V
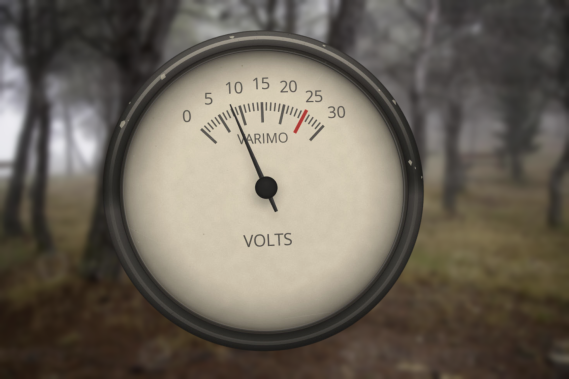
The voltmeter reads 8 V
